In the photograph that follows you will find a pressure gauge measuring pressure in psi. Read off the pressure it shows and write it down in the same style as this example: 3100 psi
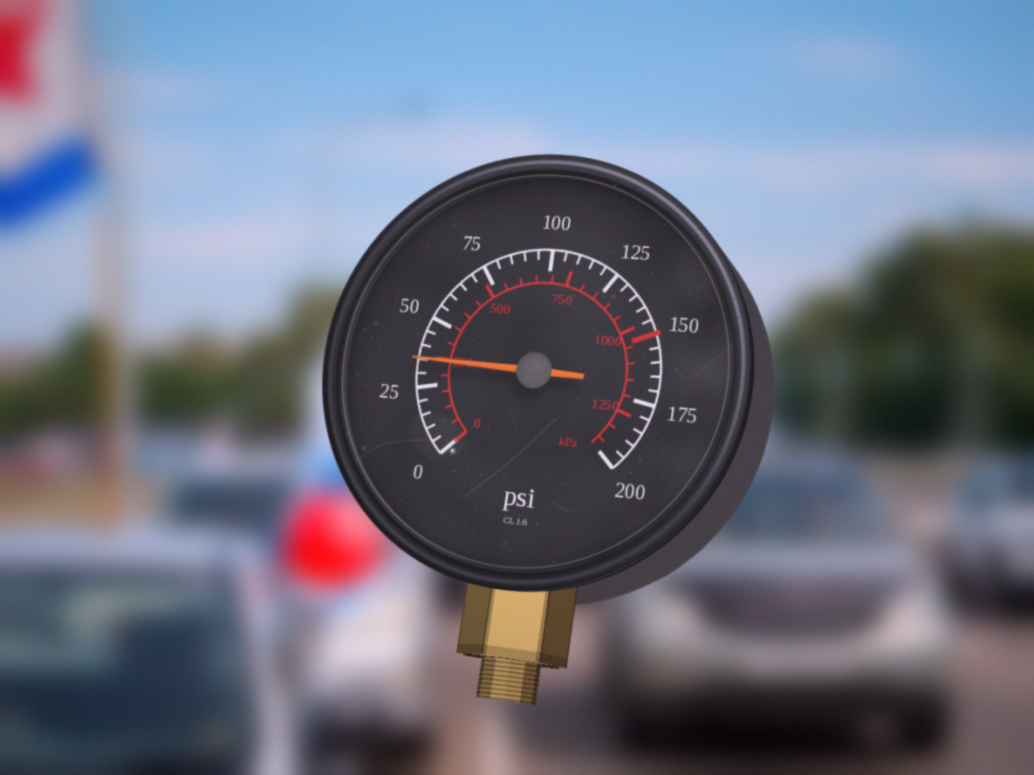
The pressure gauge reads 35 psi
